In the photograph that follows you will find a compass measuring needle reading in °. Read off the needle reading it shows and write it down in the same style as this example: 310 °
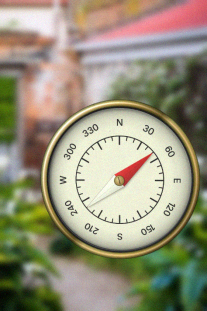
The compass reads 50 °
